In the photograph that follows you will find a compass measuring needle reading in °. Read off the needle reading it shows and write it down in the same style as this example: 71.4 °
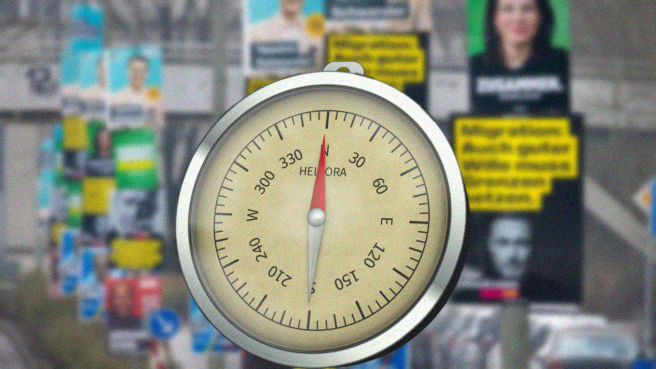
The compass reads 0 °
